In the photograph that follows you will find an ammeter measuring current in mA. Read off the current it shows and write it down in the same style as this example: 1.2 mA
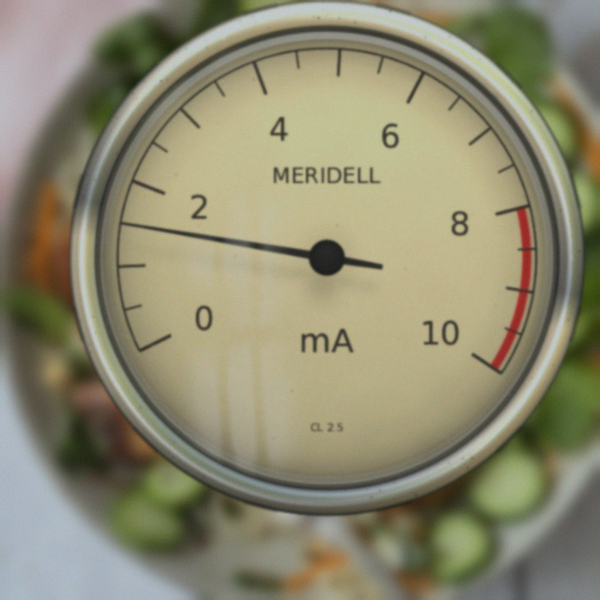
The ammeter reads 1.5 mA
